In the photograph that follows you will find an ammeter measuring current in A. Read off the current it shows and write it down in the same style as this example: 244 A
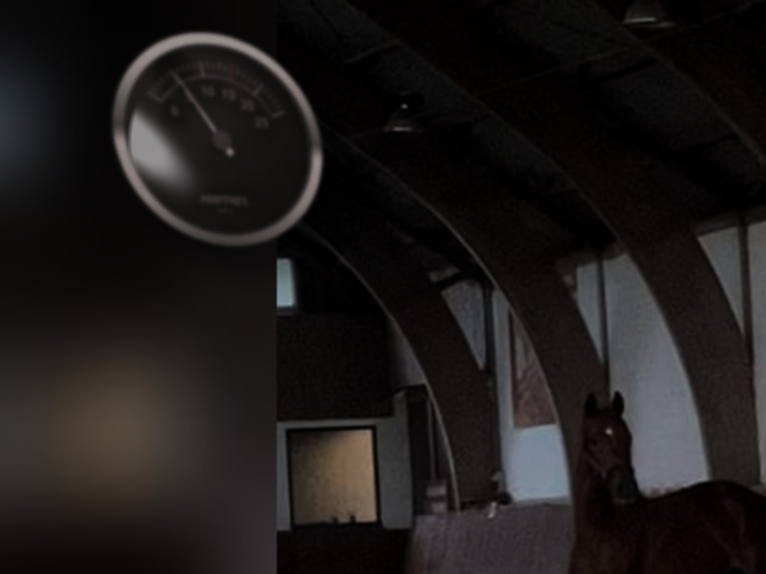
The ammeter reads 5 A
